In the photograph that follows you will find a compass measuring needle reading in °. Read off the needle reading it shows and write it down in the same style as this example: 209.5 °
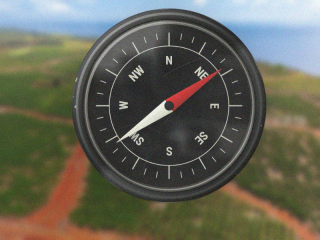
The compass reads 55 °
